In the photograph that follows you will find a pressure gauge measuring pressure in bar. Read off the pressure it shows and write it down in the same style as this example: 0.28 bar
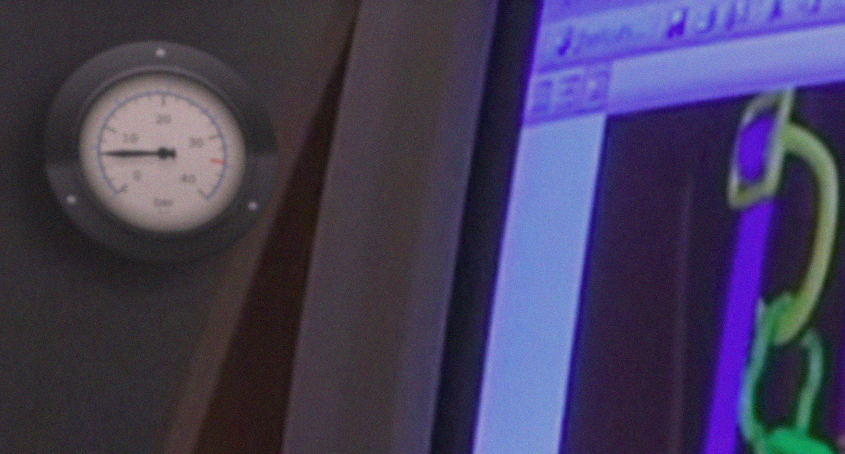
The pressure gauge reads 6 bar
